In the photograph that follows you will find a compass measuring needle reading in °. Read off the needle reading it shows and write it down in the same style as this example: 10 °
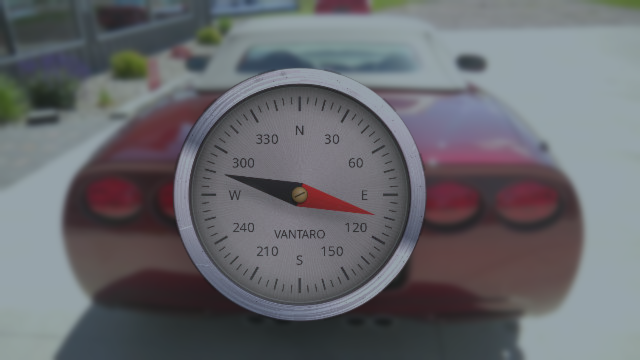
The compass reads 105 °
